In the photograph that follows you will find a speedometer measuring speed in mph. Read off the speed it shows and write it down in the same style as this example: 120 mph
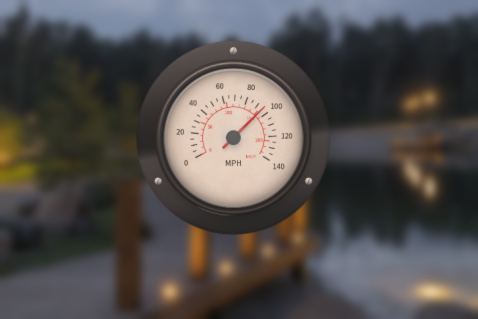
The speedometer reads 95 mph
